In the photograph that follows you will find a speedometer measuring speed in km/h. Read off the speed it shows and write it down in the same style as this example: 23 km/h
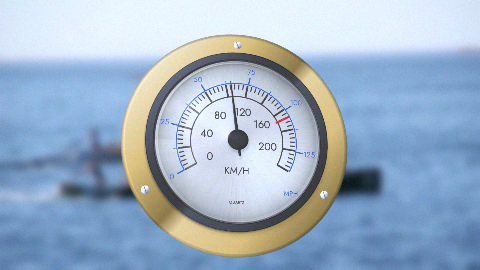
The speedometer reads 104 km/h
